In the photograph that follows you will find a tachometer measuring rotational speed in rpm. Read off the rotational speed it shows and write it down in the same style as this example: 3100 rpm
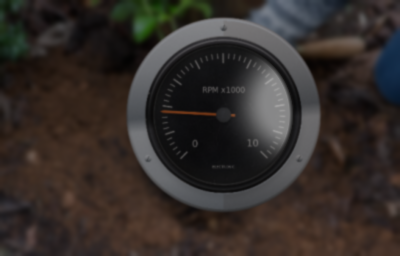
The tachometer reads 1800 rpm
